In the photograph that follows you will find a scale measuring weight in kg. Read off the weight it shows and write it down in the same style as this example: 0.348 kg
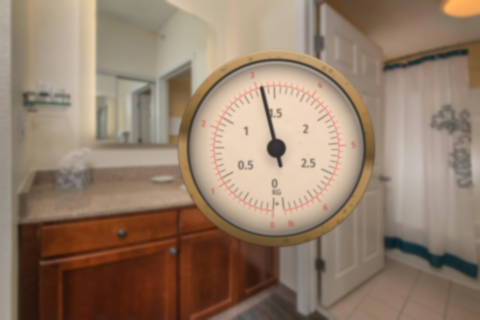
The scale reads 1.4 kg
